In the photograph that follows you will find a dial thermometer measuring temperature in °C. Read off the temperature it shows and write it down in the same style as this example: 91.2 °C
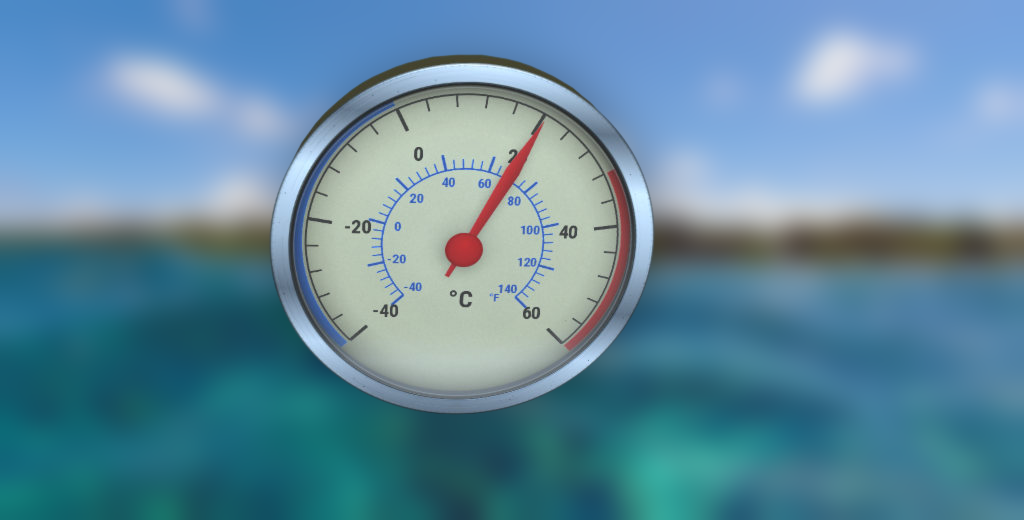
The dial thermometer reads 20 °C
